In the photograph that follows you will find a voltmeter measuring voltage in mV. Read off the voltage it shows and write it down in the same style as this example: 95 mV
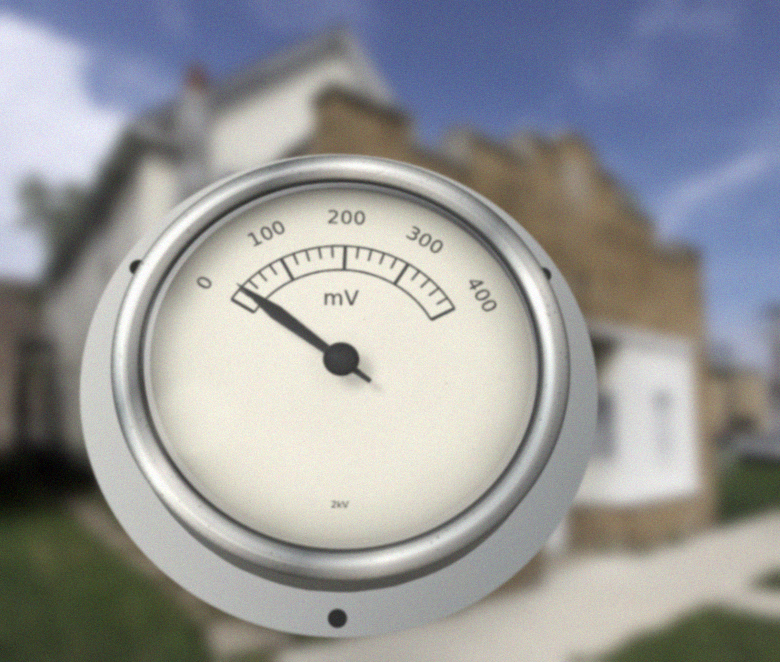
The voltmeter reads 20 mV
